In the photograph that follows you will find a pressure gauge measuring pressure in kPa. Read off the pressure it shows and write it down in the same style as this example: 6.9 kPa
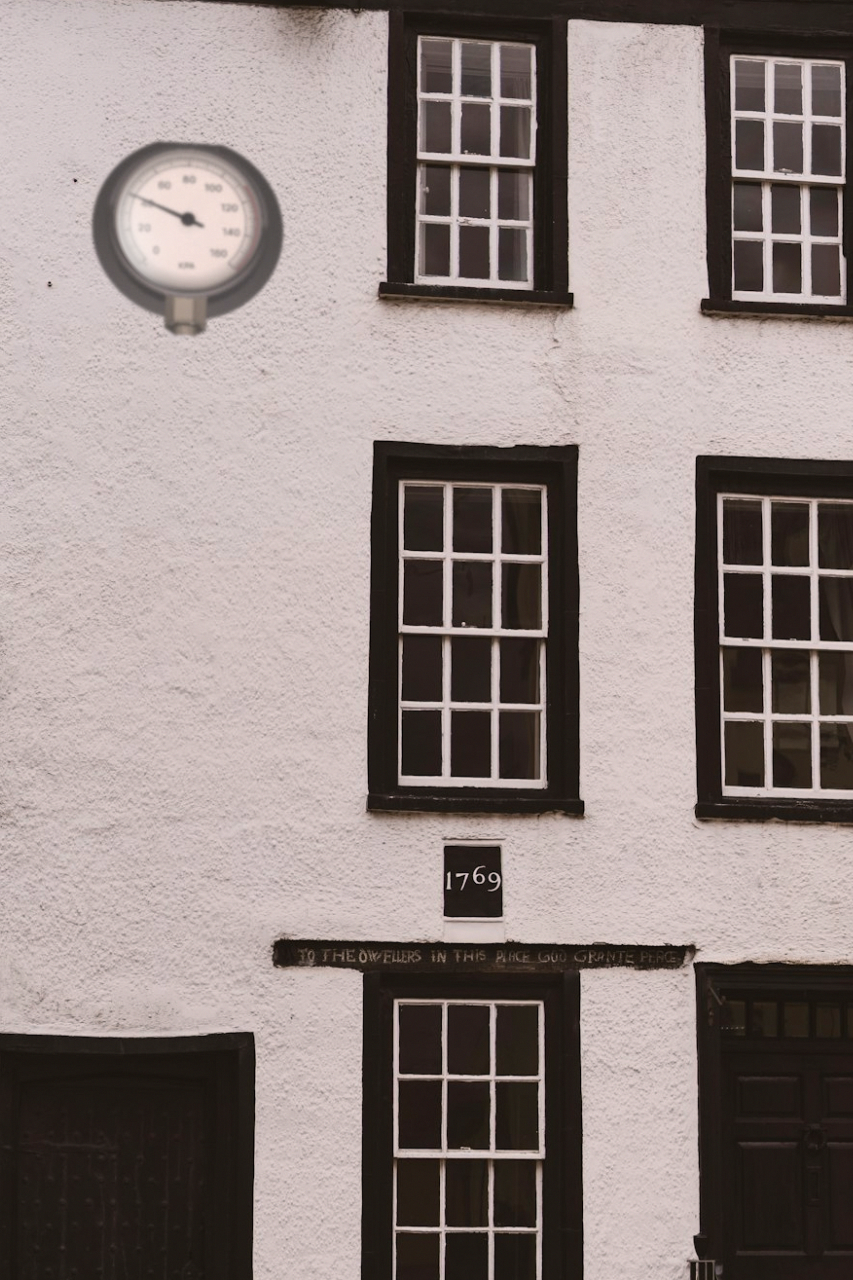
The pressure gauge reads 40 kPa
